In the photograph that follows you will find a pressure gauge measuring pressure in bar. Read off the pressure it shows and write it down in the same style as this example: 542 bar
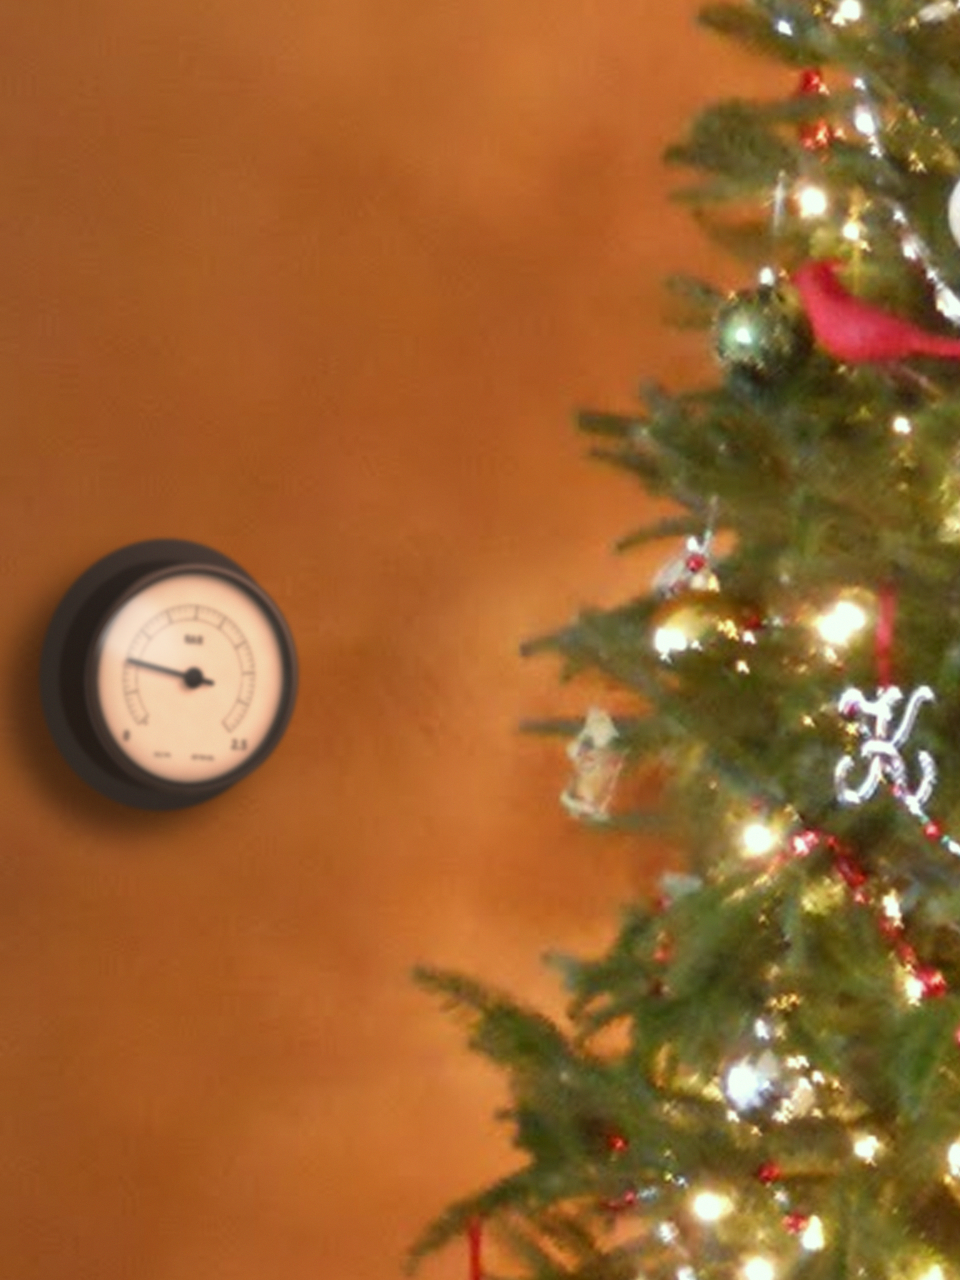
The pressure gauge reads 0.5 bar
